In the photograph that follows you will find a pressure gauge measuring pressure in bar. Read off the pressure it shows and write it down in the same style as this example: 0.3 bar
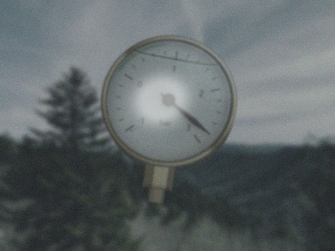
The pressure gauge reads 2.8 bar
